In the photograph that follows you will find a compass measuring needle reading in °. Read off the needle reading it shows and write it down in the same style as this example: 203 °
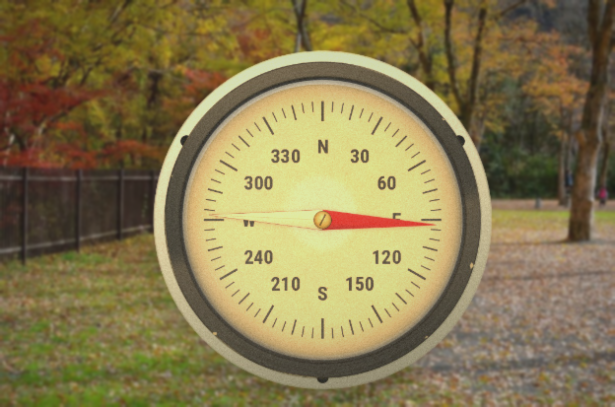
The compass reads 92.5 °
